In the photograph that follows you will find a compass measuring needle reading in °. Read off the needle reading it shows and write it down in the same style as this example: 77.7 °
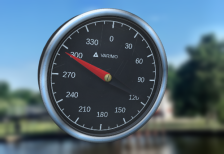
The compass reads 295 °
